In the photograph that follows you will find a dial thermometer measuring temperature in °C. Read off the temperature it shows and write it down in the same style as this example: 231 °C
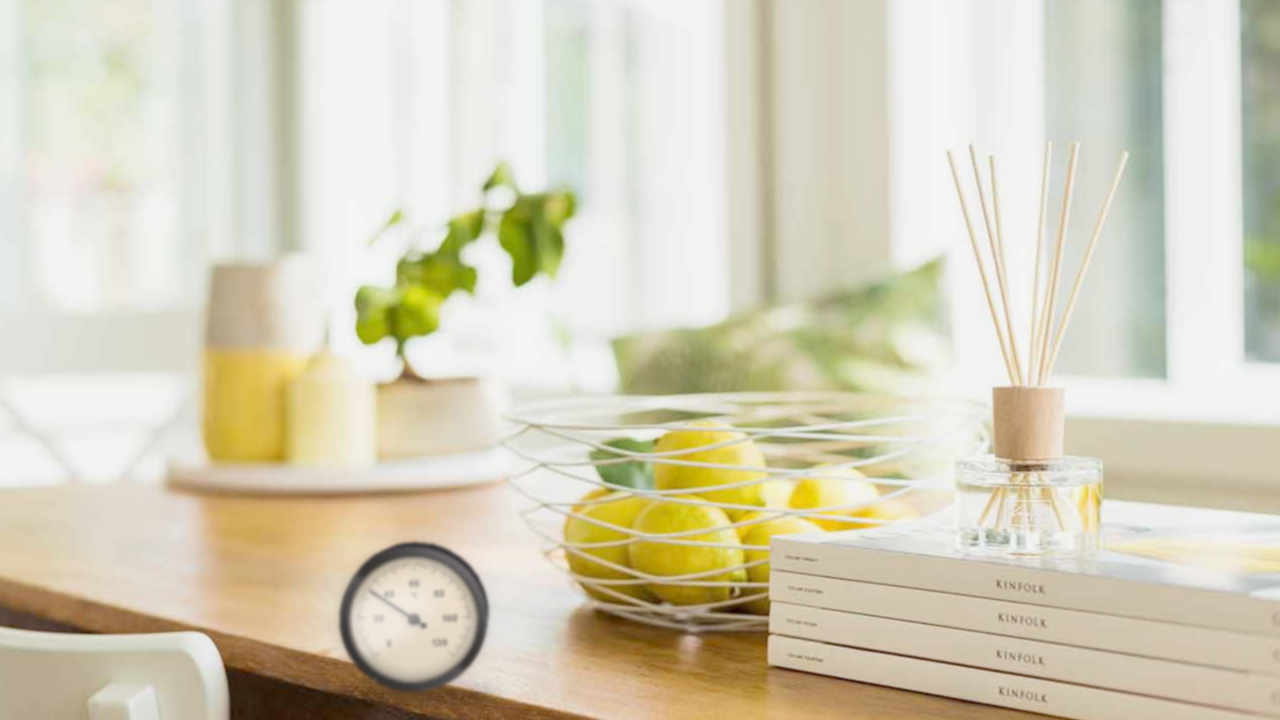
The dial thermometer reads 35 °C
